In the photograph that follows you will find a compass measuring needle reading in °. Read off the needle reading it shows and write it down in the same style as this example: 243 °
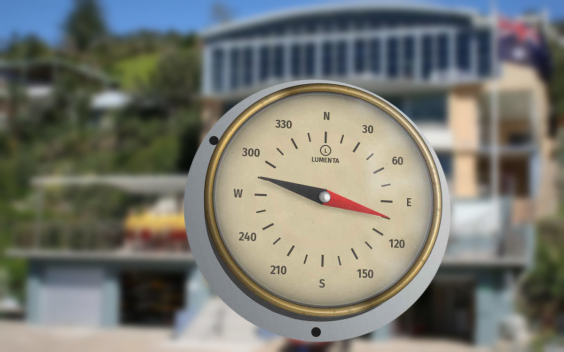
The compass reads 105 °
